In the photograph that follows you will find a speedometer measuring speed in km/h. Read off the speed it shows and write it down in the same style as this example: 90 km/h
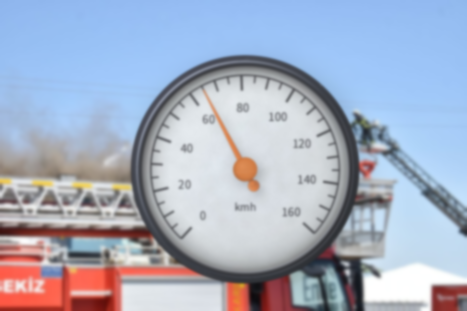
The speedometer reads 65 km/h
